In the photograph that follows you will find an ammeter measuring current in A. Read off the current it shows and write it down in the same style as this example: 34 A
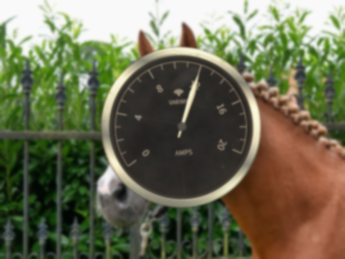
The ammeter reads 12 A
